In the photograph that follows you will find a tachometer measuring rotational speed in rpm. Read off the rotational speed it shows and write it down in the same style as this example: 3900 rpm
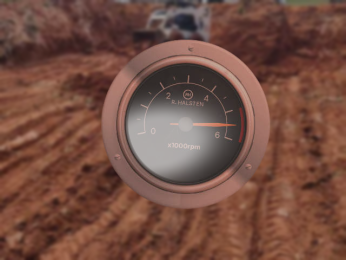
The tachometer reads 5500 rpm
